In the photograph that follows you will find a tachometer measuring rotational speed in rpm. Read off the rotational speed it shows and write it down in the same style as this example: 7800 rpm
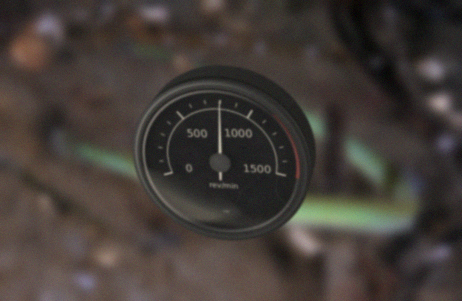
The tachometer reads 800 rpm
